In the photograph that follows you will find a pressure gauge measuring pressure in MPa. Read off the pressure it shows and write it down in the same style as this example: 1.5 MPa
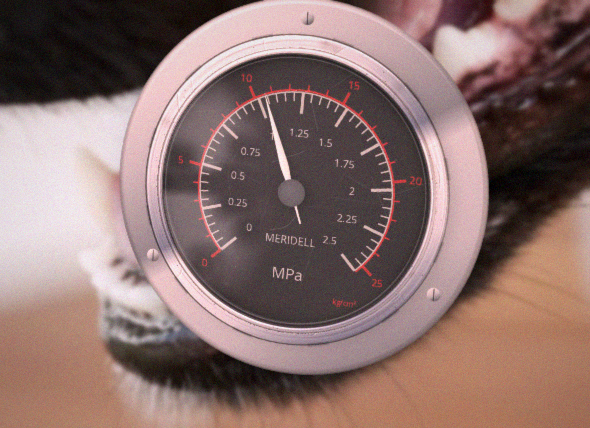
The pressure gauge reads 1.05 MPa
